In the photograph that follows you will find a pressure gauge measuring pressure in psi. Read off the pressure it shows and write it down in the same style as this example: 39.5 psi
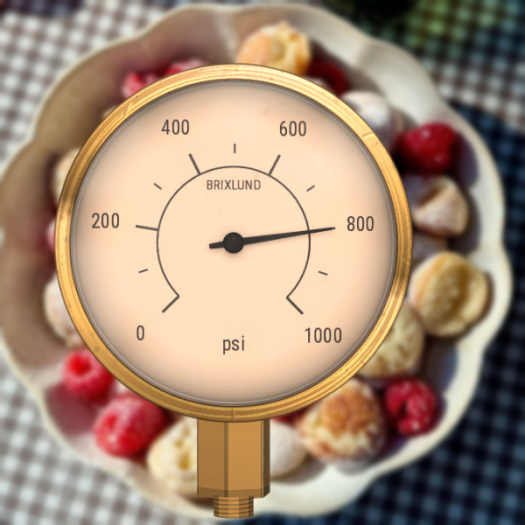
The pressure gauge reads 800 psi
